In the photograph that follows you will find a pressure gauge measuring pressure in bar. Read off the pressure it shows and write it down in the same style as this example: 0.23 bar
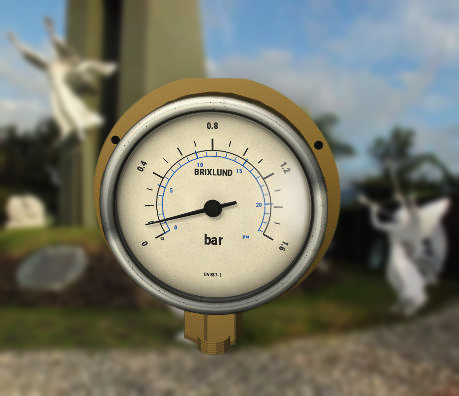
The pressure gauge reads 0.1 bar
